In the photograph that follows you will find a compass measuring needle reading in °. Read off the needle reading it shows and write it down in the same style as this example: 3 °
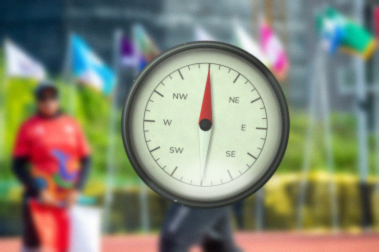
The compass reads 0 °
